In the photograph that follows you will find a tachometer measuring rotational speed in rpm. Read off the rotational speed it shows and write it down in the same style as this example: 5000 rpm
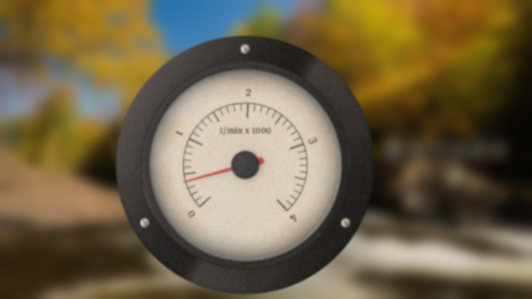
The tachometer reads 400 rpm
